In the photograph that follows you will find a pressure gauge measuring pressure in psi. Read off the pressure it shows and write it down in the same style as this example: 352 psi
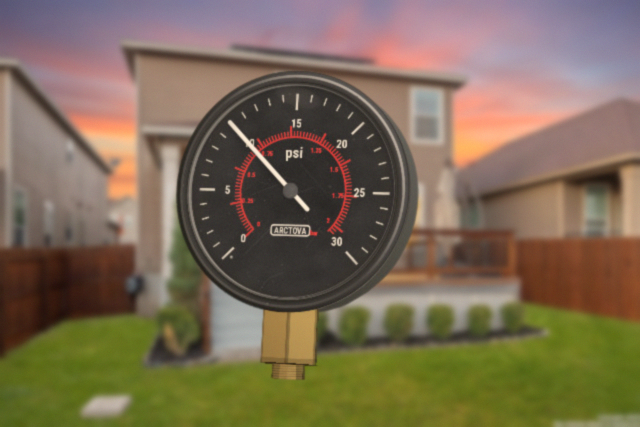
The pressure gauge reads 10 psi
